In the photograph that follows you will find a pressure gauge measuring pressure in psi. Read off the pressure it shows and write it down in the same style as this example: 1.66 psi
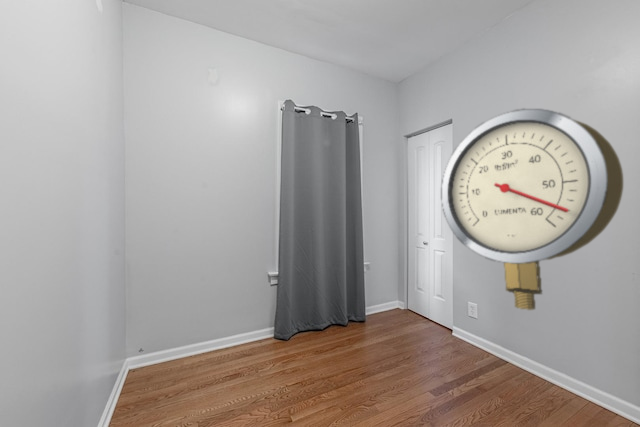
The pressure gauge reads 56 psi
